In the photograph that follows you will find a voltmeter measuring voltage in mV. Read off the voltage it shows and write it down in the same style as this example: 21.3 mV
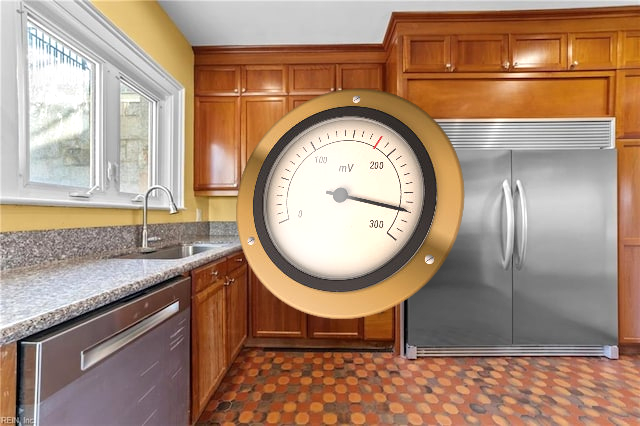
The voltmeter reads 270 mV
